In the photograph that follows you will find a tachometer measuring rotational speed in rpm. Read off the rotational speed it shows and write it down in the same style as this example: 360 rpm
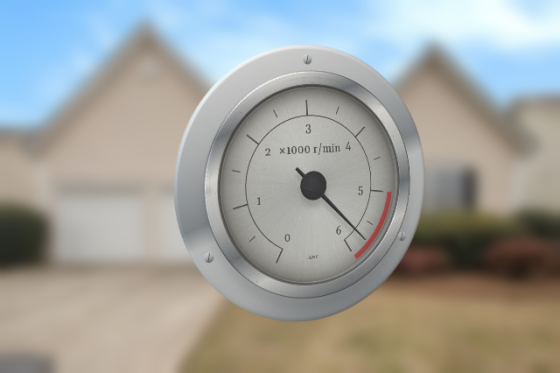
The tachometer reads 5750 rpm
